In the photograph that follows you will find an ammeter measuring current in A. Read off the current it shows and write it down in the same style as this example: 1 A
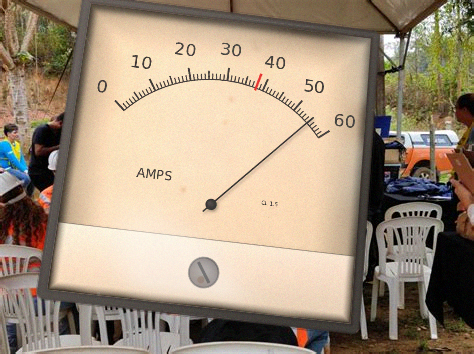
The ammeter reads 55 A
